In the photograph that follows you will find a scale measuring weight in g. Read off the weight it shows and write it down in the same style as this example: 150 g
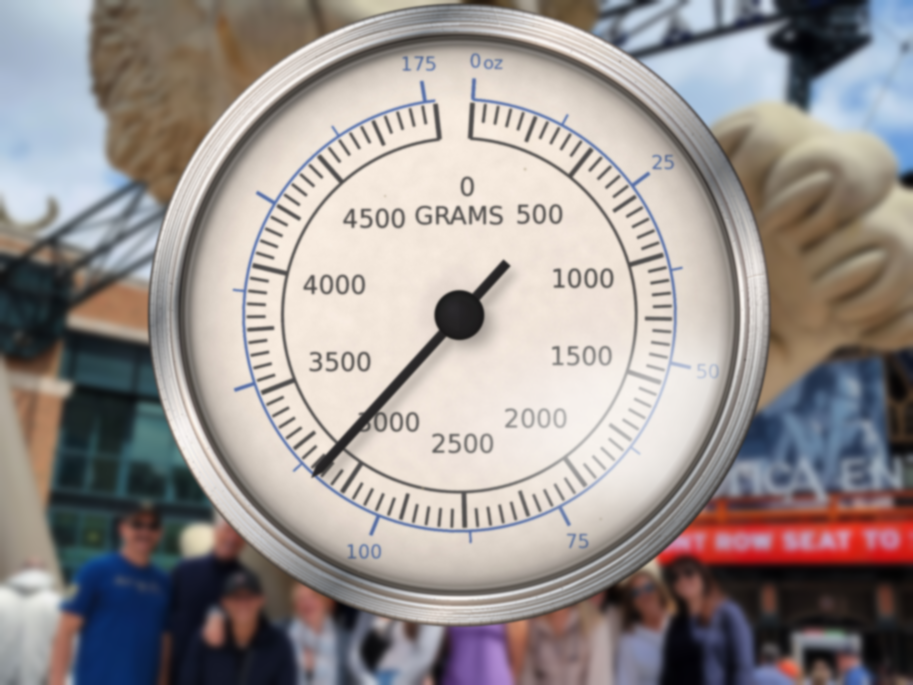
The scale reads 3125 g
